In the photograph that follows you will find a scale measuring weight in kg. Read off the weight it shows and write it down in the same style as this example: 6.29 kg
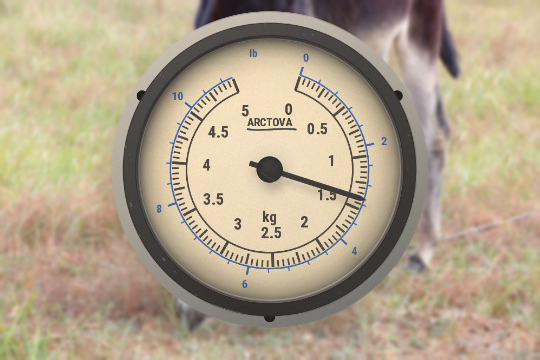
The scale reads 1.4 kg
